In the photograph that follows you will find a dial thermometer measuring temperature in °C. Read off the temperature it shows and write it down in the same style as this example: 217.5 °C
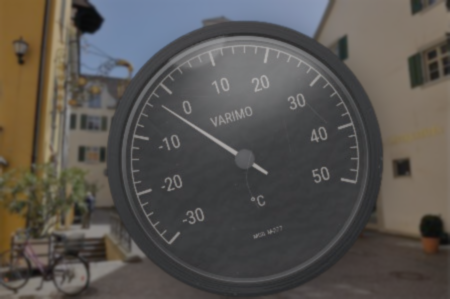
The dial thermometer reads -3 °C
